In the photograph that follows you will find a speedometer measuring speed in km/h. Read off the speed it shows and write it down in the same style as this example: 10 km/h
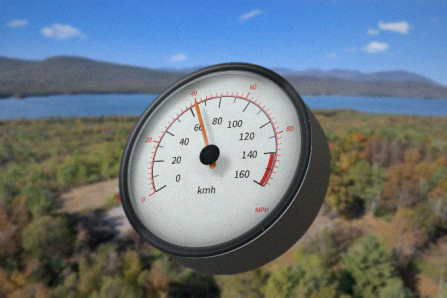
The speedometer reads 65 km/h
